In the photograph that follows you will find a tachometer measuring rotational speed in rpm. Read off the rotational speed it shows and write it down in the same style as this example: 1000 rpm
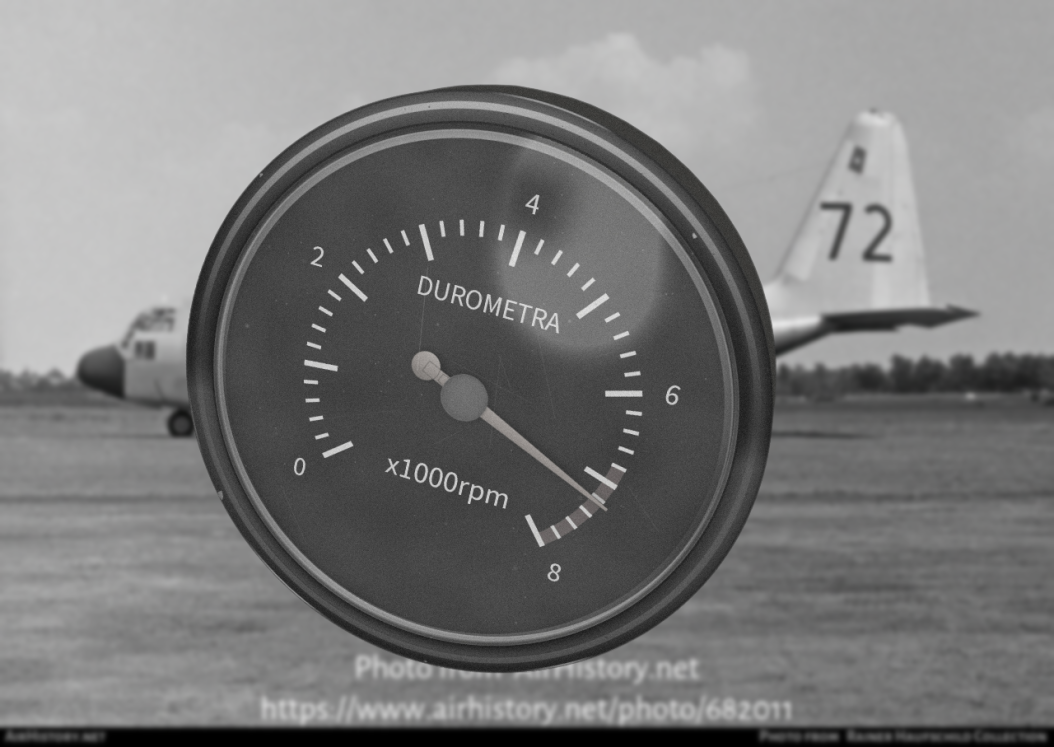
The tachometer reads 7200 rpm
